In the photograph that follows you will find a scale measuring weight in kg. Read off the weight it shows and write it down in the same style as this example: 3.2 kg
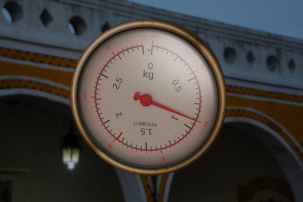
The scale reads 0.9 kg
